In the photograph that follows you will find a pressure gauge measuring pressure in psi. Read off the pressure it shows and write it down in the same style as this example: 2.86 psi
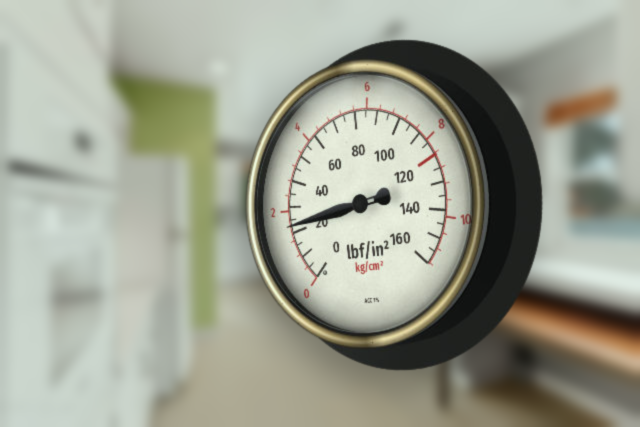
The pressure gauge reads 22.5 psi
